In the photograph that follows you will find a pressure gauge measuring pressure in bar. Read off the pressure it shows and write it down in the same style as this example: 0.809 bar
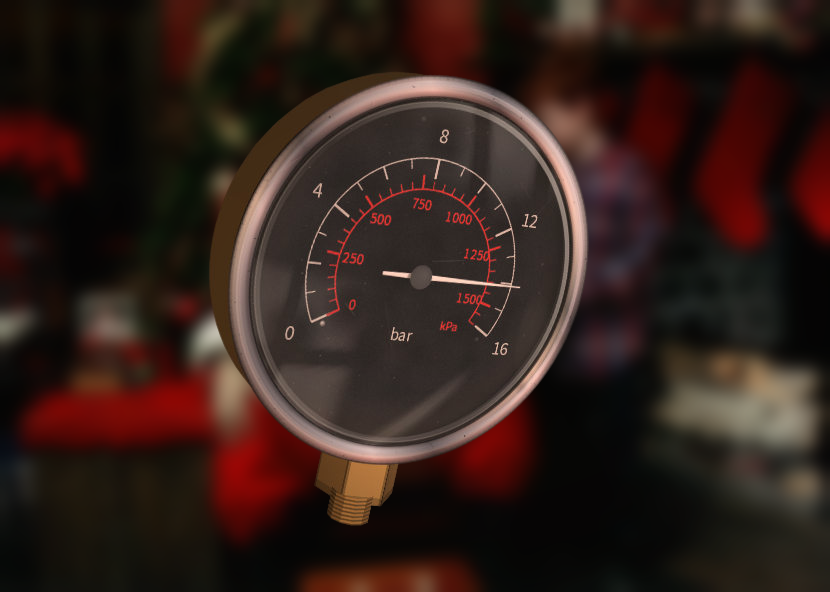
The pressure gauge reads 14 bar
